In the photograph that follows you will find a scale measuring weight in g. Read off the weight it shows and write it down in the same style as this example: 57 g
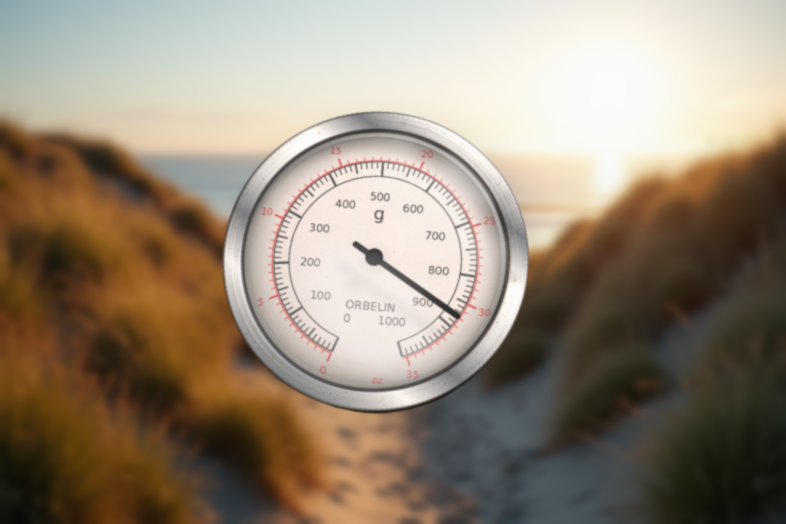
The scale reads 880 g
